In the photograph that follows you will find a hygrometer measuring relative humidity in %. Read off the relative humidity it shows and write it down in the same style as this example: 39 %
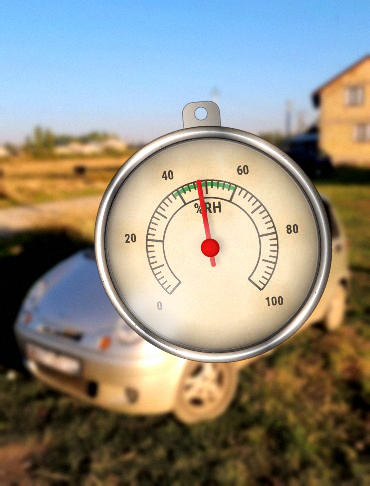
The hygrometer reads 48 %
